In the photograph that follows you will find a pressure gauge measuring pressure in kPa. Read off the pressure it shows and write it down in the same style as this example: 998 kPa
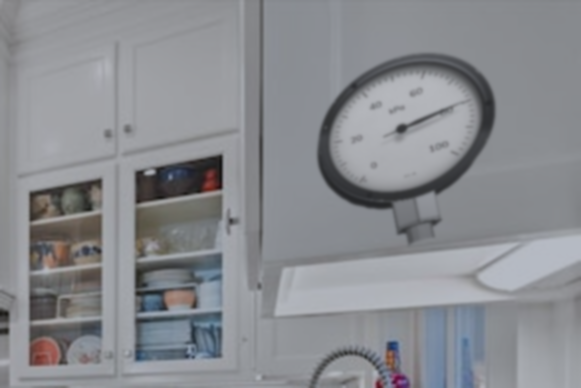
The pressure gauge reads 80 kPa
